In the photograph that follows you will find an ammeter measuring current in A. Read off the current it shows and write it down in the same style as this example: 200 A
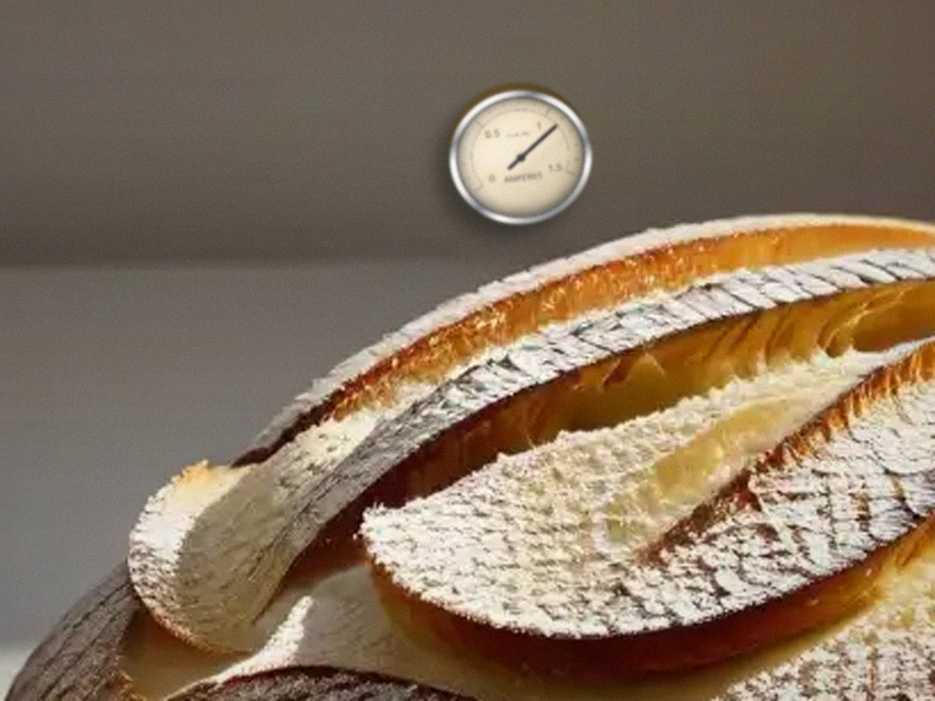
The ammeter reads 1.1 A
